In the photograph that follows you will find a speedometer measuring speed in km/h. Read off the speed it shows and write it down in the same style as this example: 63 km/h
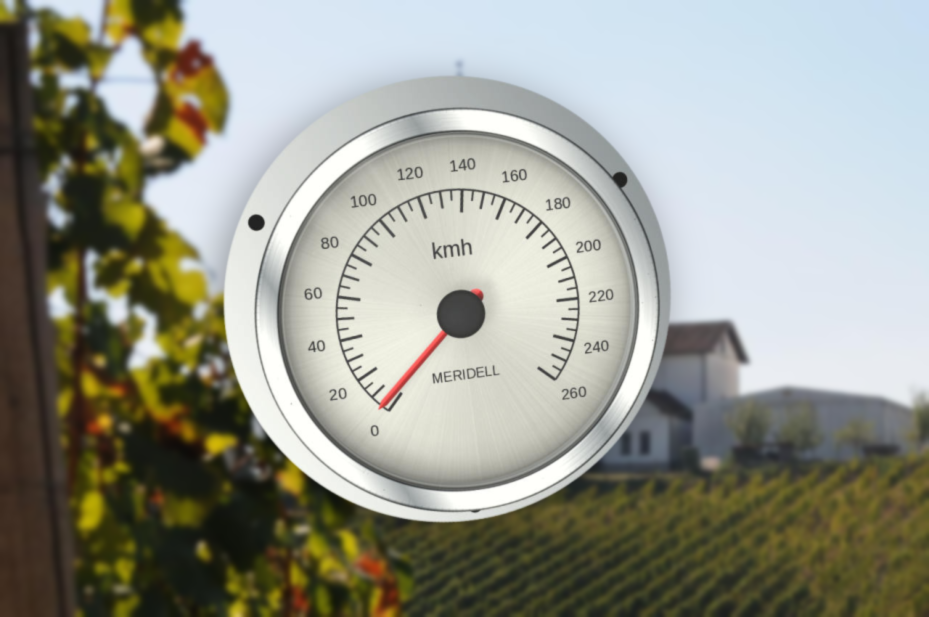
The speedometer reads 5 km/h
